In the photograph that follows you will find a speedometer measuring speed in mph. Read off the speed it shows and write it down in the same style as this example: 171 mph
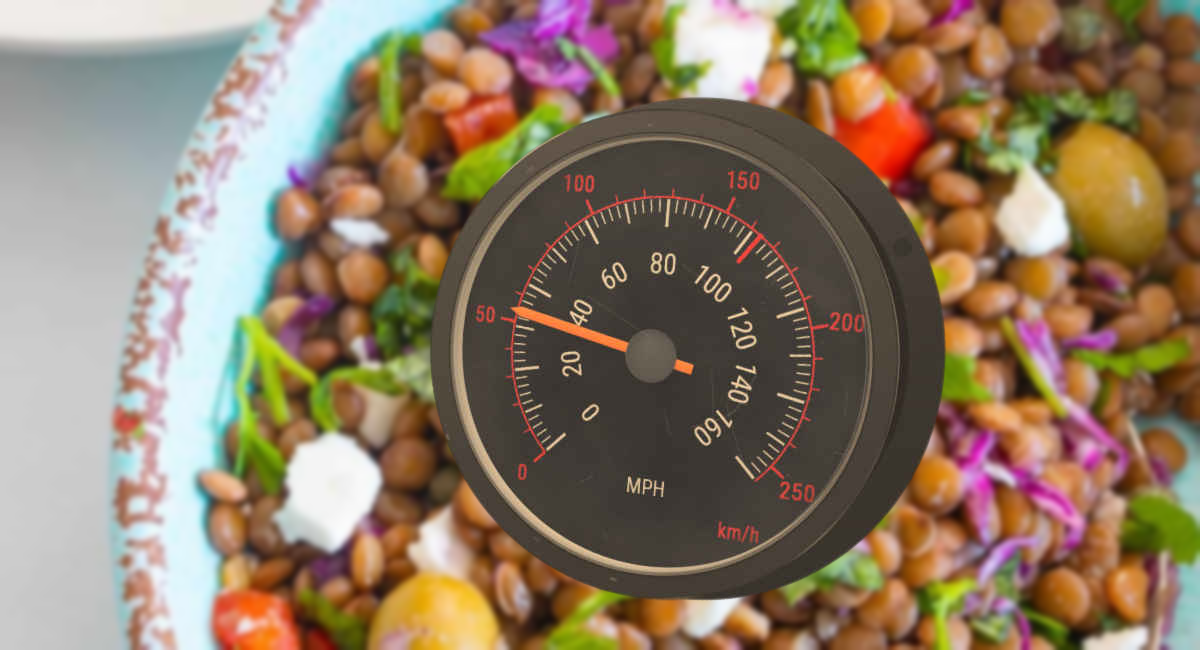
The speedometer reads 34 mph
